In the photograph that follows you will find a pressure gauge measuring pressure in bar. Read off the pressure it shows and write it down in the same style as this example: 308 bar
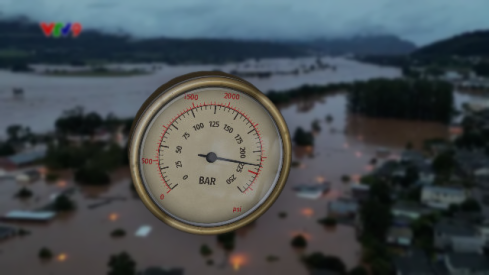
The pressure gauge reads 215 bar
